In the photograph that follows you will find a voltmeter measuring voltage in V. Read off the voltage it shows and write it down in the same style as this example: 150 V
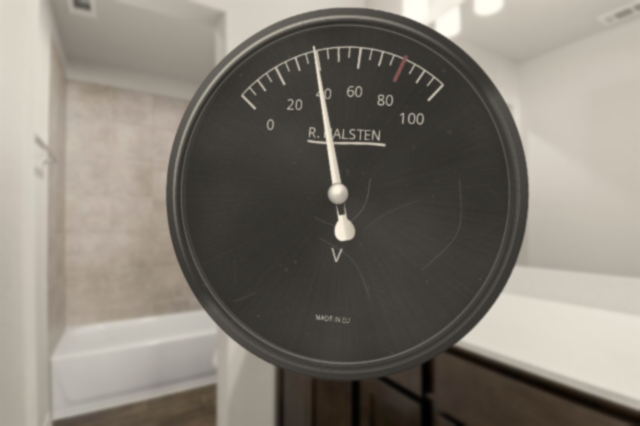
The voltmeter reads 40 V
